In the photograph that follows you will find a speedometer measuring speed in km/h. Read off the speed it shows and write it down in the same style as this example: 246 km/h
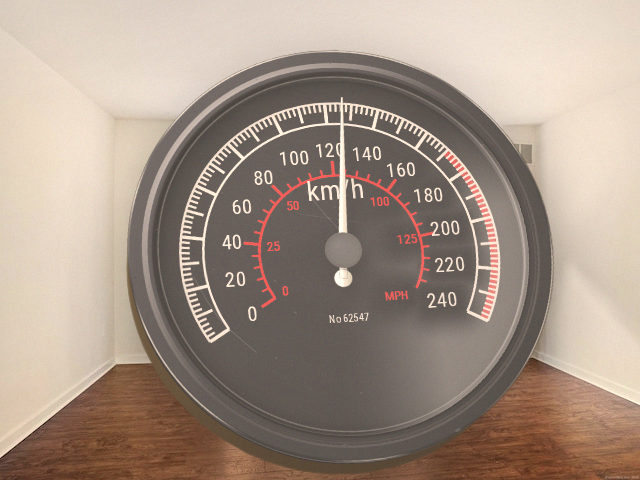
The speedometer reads 126 km/h
